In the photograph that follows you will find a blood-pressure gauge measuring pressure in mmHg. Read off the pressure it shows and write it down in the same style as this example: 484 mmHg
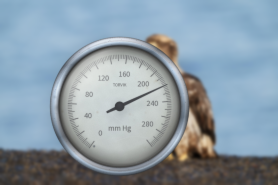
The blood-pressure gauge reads 220 mmHg
